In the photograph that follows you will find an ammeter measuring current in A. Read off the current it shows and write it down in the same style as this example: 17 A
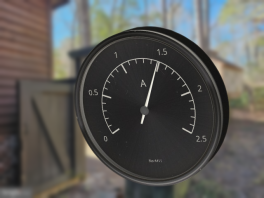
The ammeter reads 1.5 A
